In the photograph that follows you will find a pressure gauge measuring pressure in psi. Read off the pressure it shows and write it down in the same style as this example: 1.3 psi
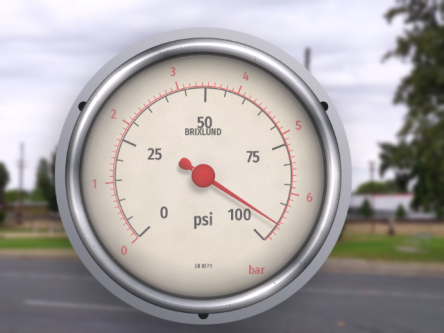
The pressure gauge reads 95 psi
